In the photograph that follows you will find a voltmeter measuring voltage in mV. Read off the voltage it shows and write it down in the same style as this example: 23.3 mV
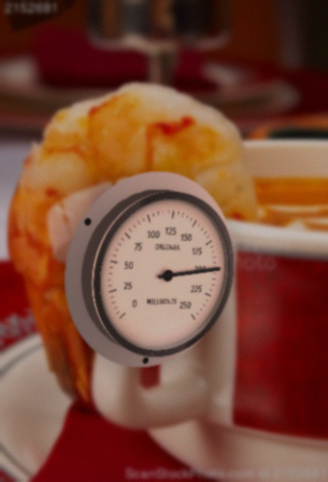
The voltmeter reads 200 mV
